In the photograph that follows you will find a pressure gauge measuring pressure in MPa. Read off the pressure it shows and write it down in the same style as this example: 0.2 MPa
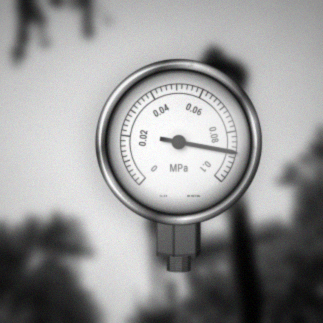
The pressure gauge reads 0.088 MPa
